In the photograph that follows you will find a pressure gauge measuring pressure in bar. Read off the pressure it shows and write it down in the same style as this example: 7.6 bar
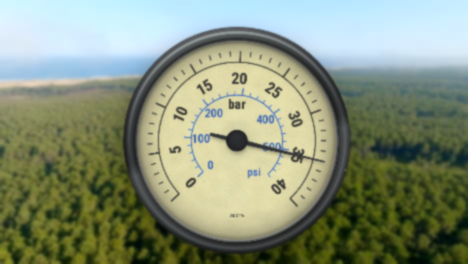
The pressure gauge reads 35 bar
